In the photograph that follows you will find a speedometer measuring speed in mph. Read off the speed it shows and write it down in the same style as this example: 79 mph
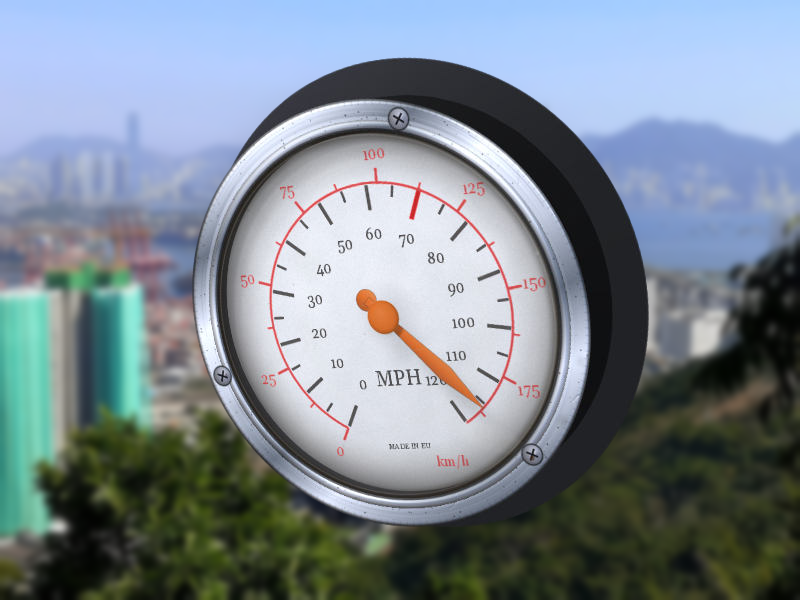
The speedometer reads 115 mph
